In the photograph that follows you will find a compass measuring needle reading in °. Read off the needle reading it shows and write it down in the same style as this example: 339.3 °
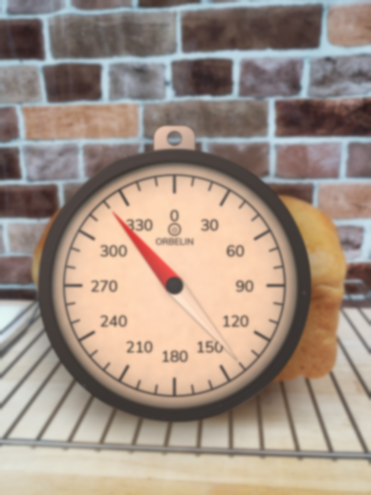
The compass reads 320 °
